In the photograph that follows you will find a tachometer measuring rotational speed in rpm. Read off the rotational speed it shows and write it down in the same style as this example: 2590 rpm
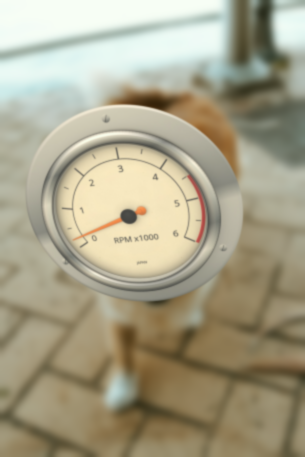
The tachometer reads 250 rpm
